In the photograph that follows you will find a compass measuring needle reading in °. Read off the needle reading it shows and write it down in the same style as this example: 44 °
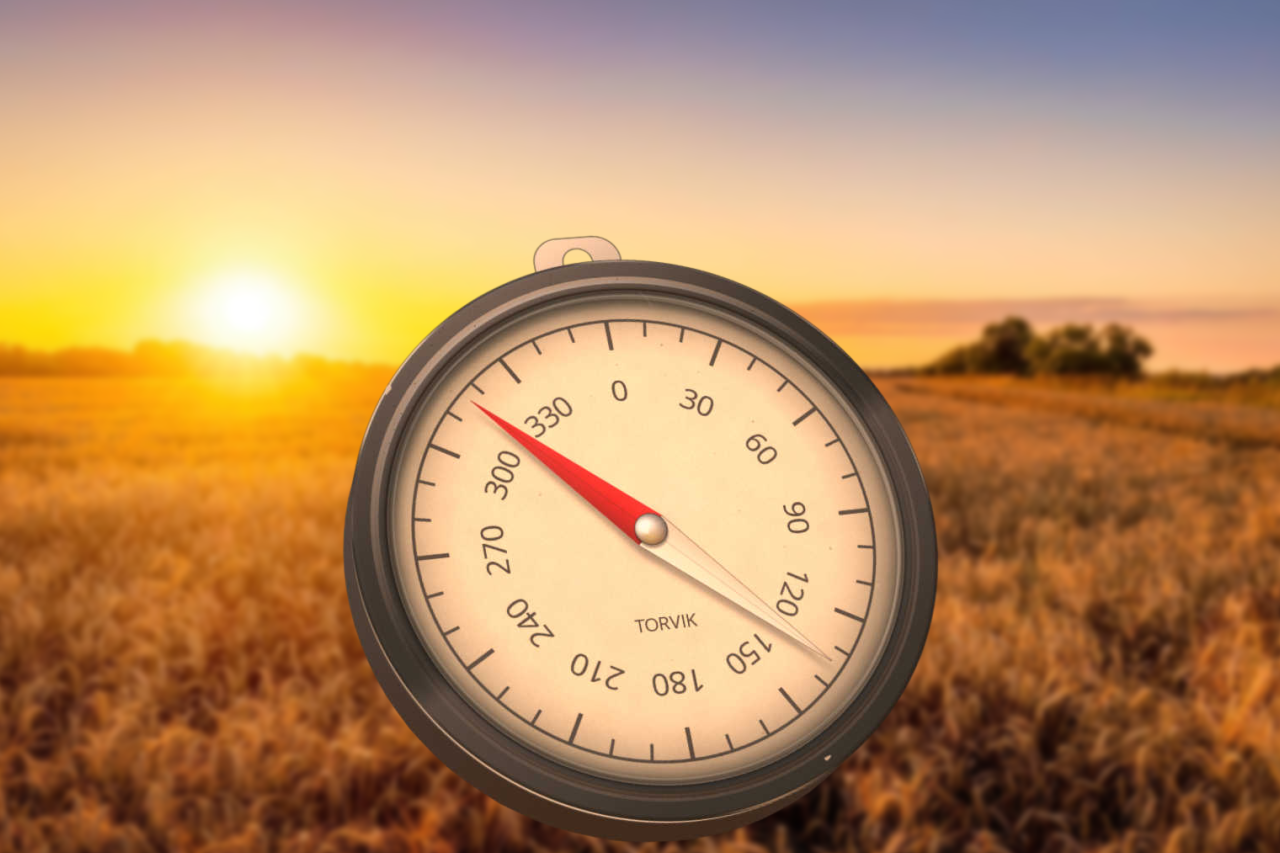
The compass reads 315 °
